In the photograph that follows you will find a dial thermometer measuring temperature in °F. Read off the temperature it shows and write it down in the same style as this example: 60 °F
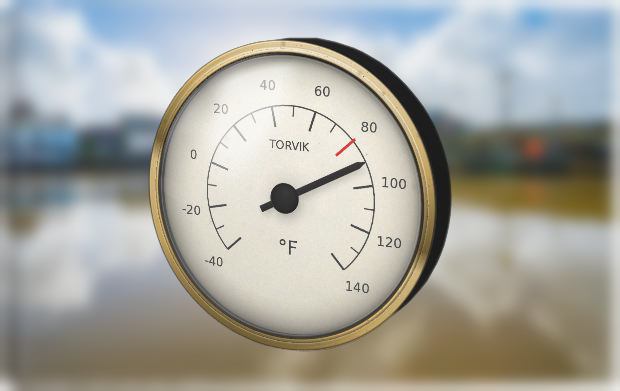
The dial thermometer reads 90 °F
